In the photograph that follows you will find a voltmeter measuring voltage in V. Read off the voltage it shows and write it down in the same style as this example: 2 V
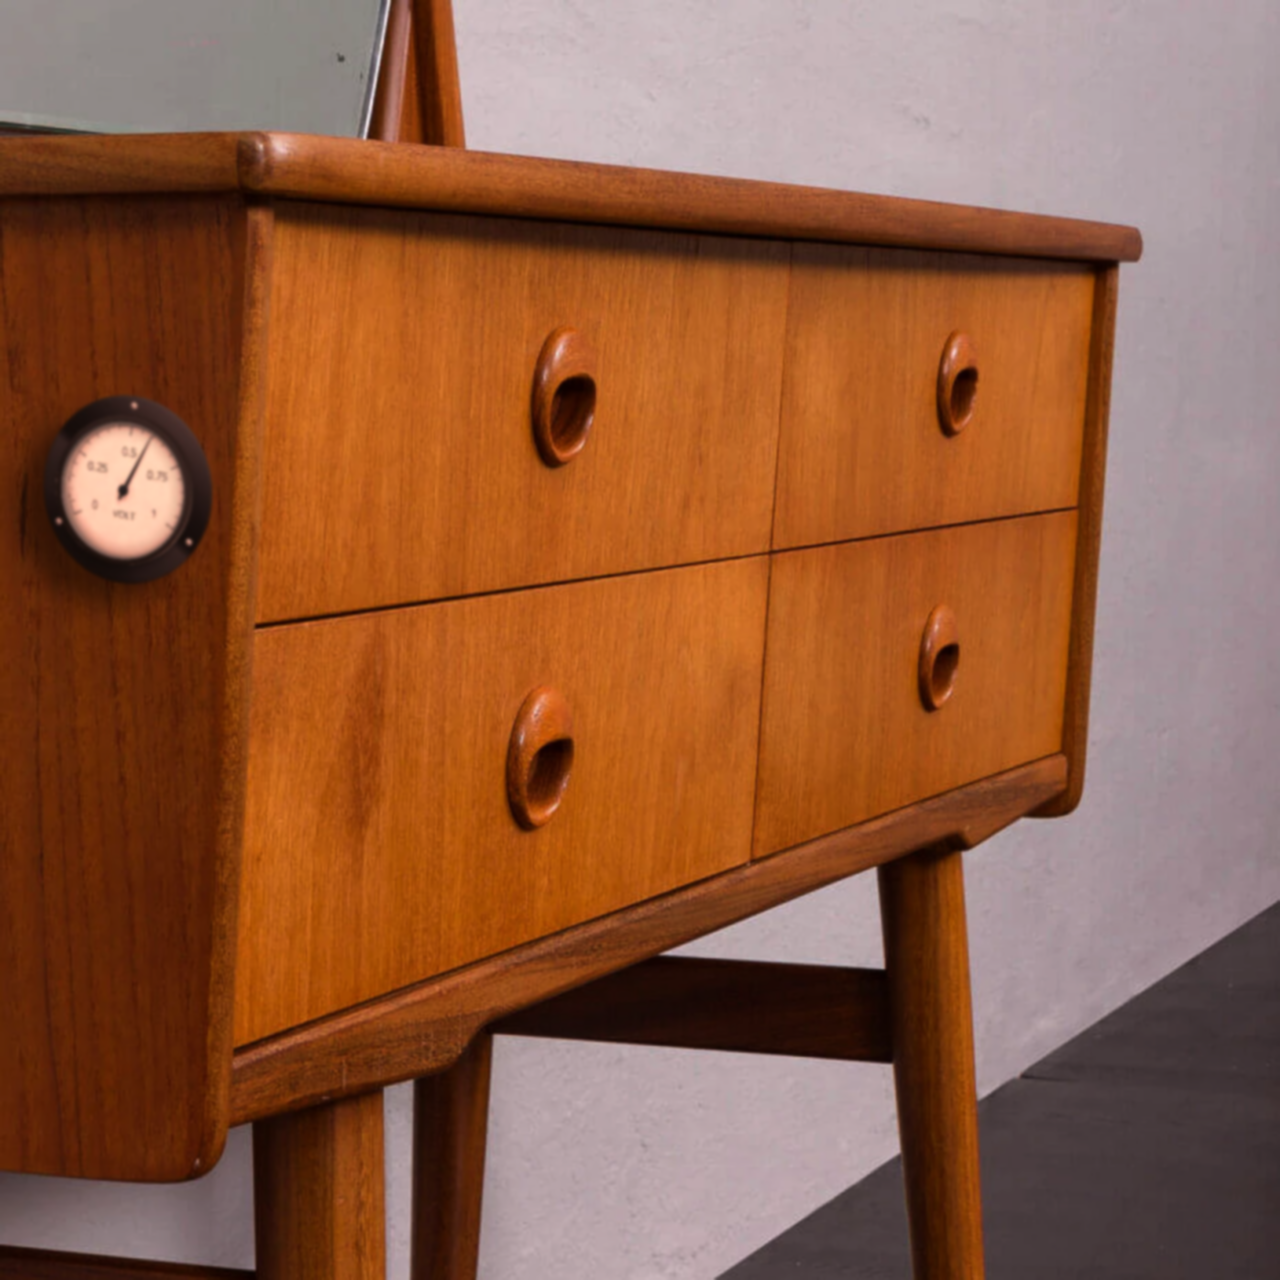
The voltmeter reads 0.6 V
